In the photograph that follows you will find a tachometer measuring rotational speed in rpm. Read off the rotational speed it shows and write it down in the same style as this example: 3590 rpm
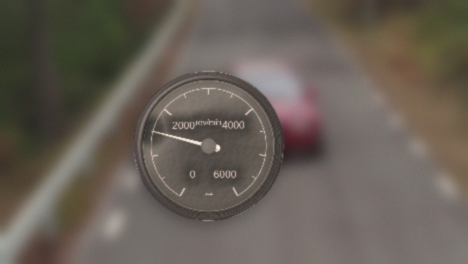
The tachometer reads 1500 rpm
